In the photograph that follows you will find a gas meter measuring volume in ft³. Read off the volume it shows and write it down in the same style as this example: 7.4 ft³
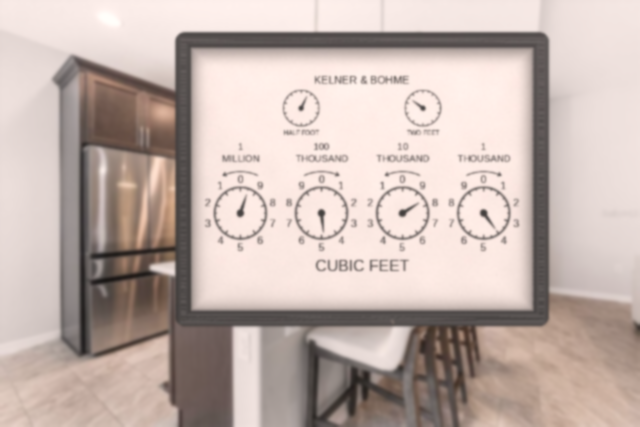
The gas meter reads 948400 ft³
